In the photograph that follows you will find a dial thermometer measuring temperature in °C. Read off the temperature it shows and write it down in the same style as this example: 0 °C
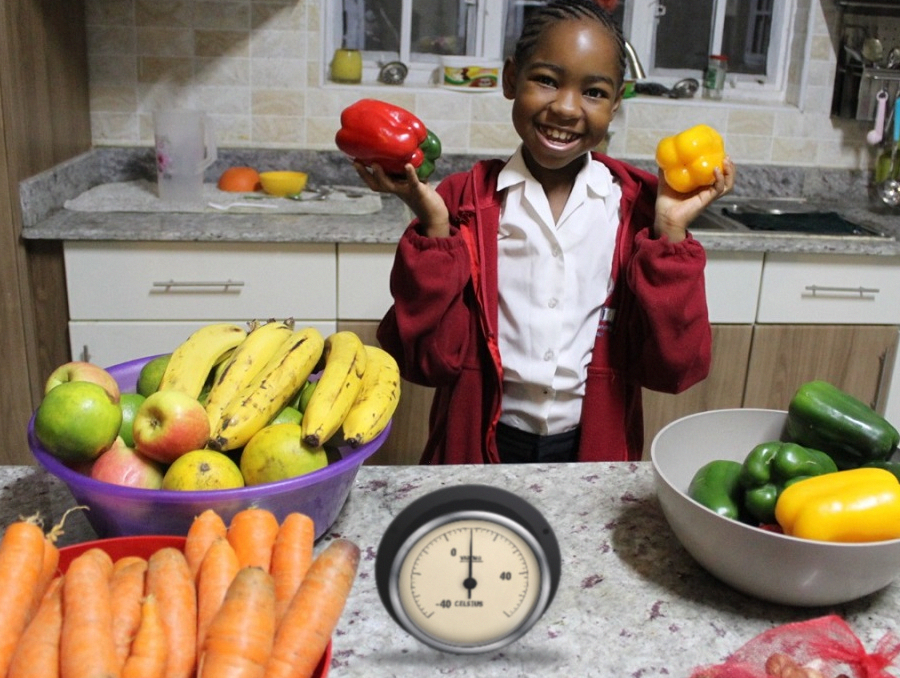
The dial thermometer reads 10 °C
